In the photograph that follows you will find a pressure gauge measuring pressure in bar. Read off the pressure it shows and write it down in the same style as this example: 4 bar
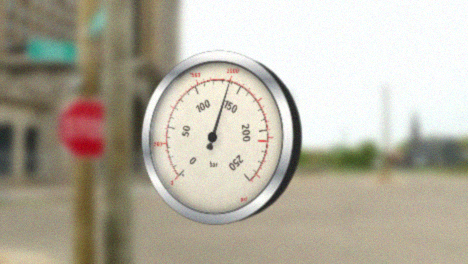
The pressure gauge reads 140 bar
